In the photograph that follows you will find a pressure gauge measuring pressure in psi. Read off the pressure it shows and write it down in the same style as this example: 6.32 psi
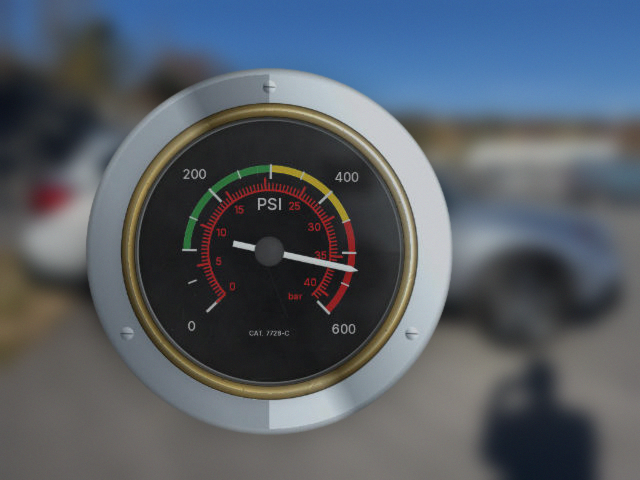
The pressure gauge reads 525 psi
